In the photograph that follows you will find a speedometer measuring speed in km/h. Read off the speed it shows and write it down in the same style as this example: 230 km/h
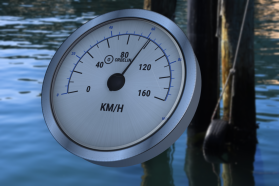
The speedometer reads 100 km/h
